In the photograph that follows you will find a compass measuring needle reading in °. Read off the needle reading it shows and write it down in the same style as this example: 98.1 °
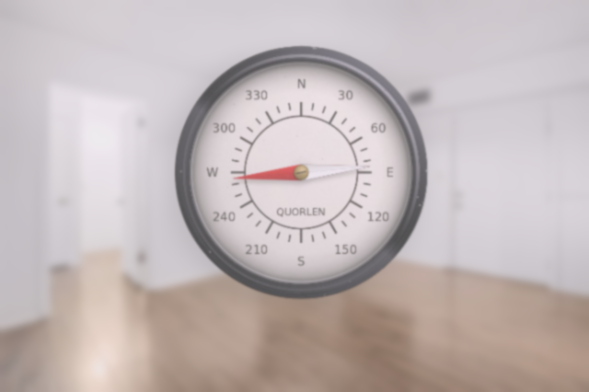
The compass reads 265 °
